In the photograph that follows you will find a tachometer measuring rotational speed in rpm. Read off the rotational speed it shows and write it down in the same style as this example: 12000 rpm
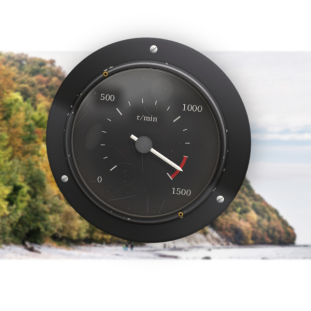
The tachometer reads 1400 rpm
